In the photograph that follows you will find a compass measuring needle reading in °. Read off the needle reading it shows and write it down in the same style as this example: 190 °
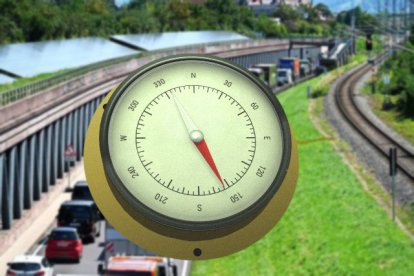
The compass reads 155 °
